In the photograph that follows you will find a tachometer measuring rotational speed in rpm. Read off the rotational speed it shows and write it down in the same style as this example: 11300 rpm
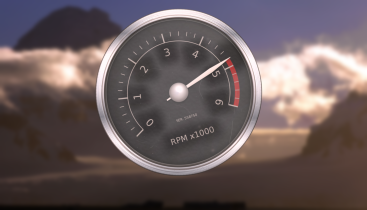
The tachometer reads 4800 rpm
